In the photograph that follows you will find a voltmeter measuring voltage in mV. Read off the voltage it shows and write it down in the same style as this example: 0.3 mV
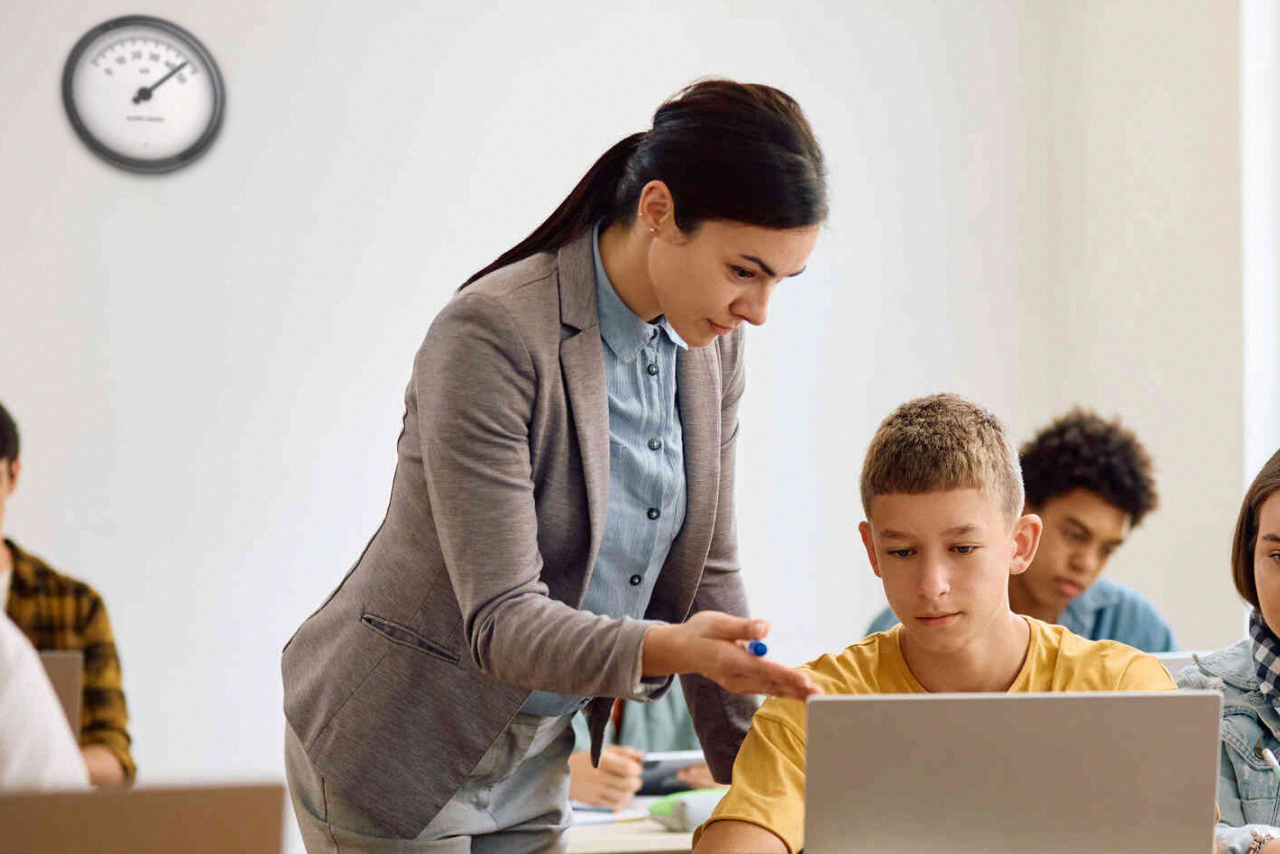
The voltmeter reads 45 mV
